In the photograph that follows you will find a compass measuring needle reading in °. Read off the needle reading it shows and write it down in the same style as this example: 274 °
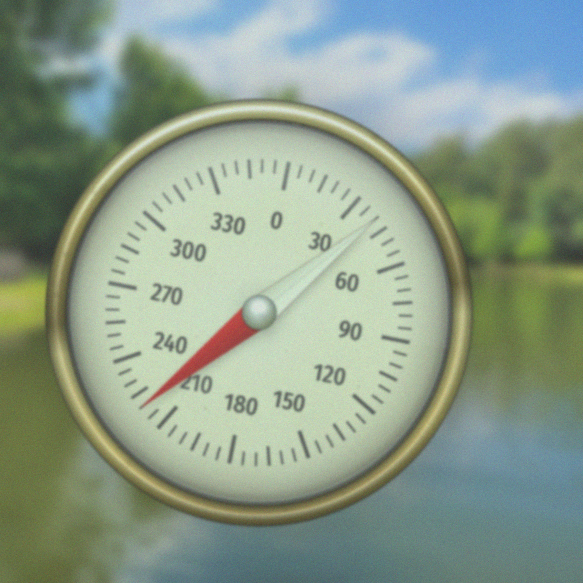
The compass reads 220 °
